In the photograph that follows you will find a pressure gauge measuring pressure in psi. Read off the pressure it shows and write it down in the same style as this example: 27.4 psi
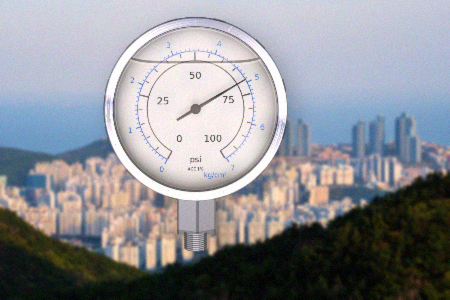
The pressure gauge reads 70 psi
